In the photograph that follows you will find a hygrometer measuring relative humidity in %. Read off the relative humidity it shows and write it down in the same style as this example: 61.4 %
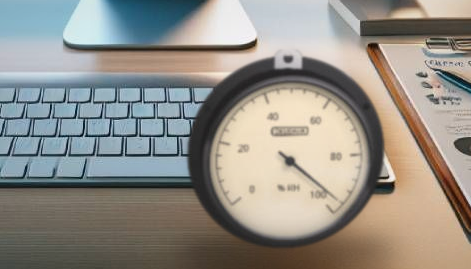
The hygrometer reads 96 %
